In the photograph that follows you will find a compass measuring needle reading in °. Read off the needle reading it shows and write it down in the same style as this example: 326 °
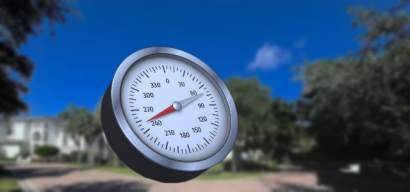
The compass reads 250 °
